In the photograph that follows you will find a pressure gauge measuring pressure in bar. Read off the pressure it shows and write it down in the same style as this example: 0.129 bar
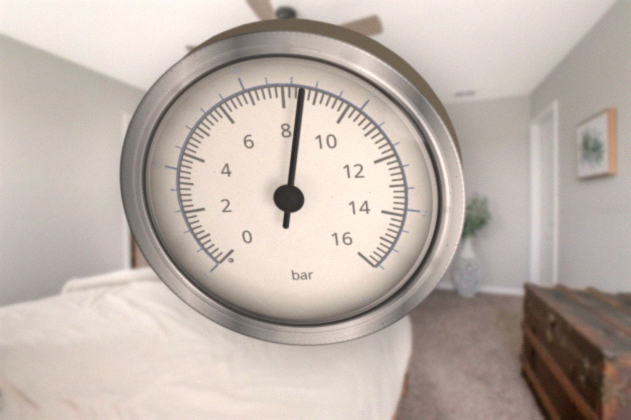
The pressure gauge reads 8.6 bar
